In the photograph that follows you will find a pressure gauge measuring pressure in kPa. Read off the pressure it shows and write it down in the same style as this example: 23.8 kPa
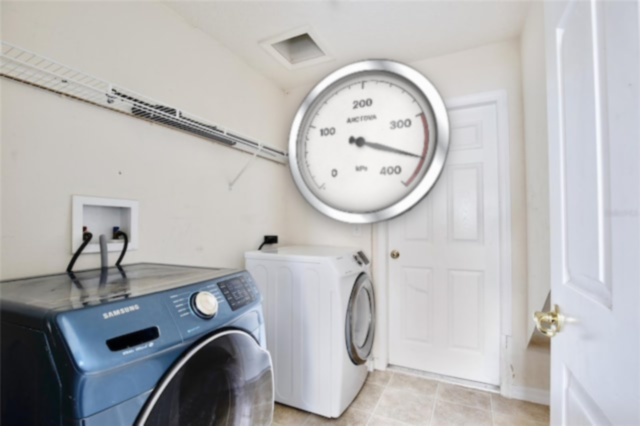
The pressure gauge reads 360 kPa
